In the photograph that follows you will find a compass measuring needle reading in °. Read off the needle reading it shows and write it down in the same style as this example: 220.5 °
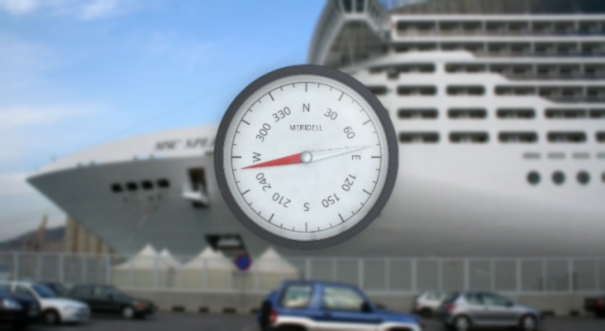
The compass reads 260 °
